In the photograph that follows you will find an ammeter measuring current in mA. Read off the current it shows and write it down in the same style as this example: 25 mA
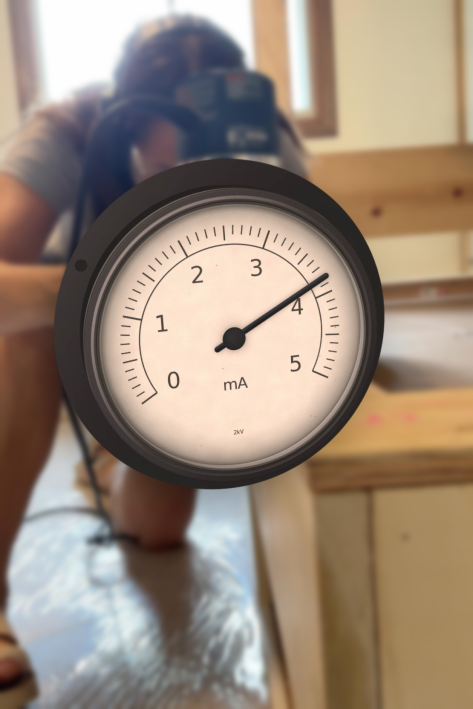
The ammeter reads 3.8 mA
